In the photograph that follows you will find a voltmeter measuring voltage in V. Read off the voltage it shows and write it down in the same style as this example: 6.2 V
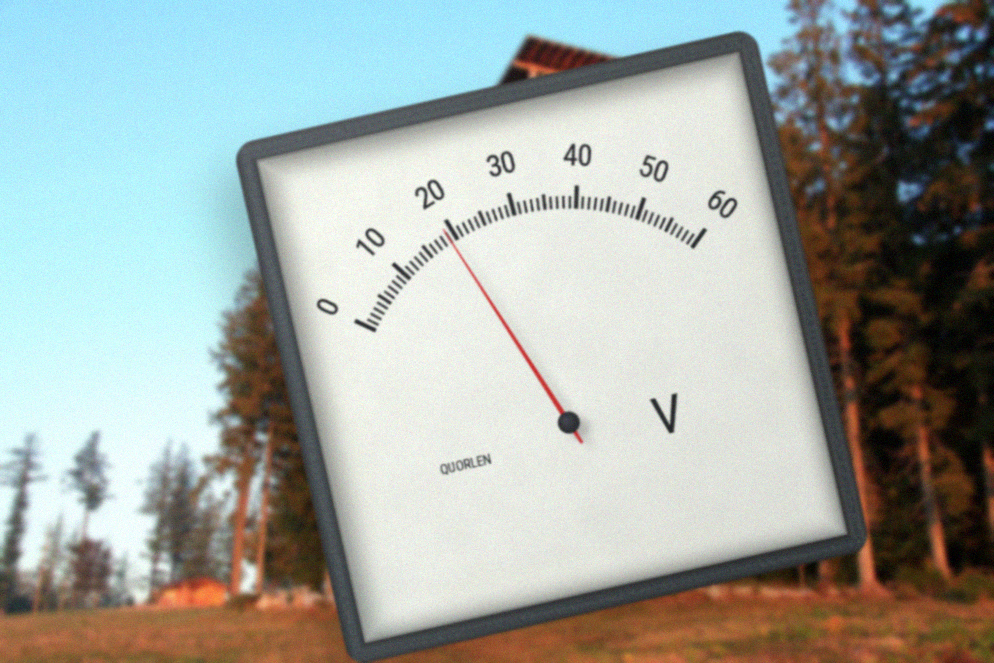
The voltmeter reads 19 V
